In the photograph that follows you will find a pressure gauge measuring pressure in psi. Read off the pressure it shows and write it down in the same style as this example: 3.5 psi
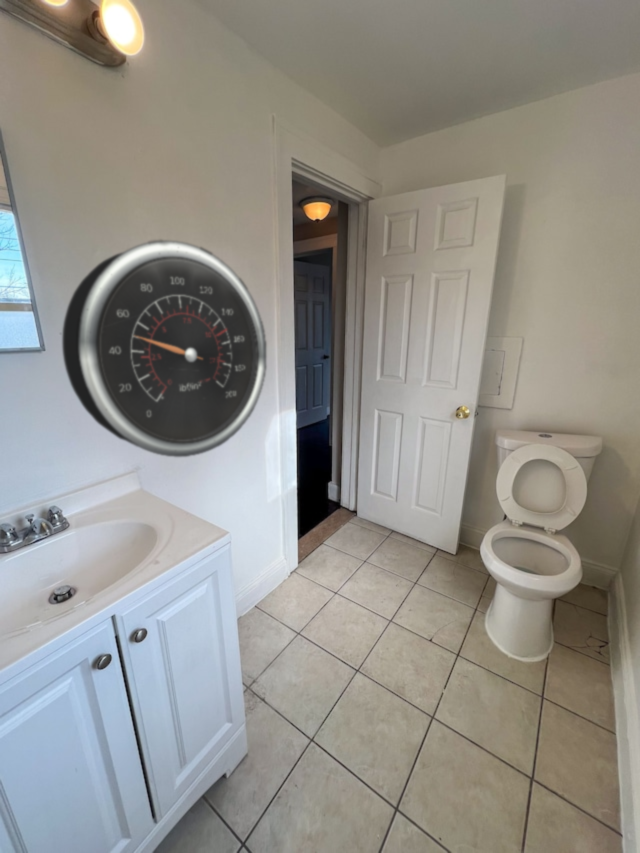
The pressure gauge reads 50 psi
